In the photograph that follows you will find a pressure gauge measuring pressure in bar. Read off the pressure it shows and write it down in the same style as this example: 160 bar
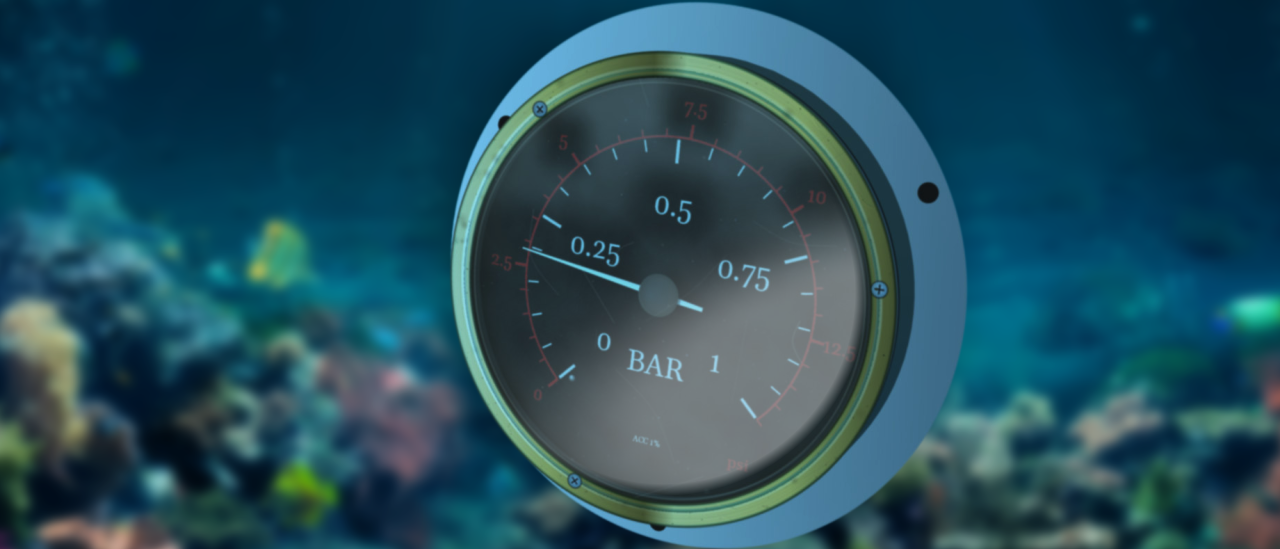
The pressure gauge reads 0.2 bar
